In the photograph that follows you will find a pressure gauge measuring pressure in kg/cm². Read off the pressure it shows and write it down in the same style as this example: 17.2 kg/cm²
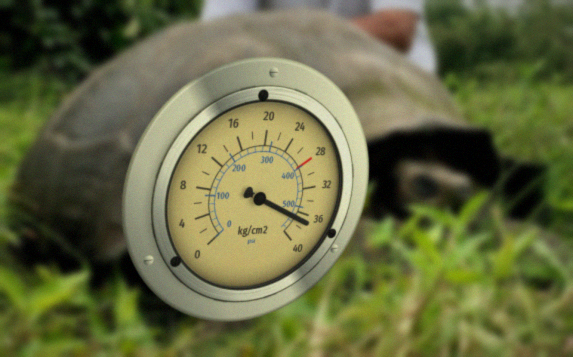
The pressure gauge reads 37 kg/cm²
